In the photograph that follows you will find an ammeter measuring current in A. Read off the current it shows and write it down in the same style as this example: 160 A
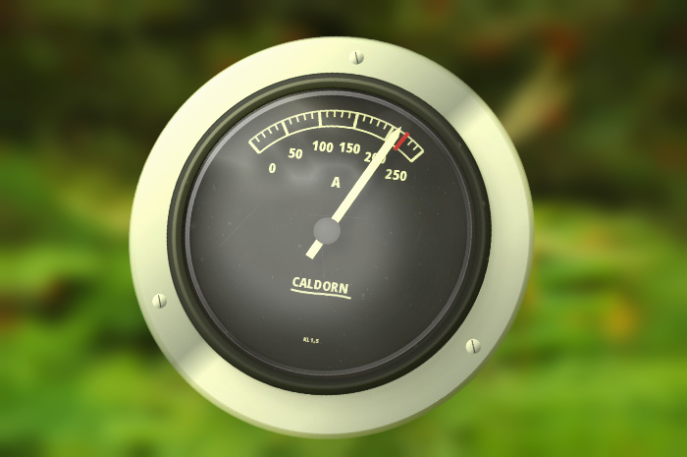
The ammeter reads 210 A
